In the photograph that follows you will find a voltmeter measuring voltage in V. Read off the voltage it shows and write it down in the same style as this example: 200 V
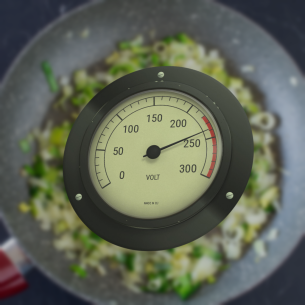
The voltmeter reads 240 V
